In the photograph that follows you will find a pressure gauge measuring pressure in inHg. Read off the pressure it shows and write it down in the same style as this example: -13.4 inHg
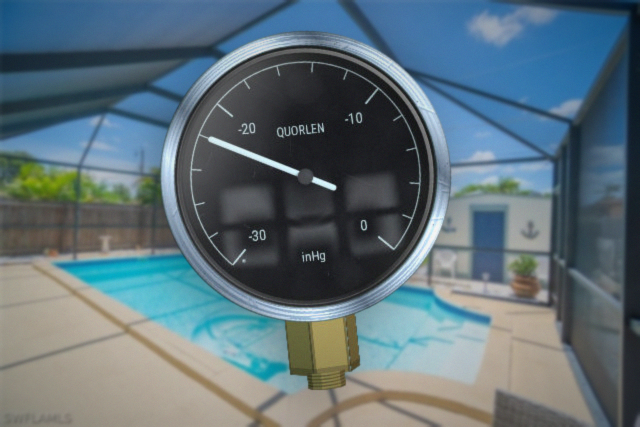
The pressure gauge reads -22 inHg
